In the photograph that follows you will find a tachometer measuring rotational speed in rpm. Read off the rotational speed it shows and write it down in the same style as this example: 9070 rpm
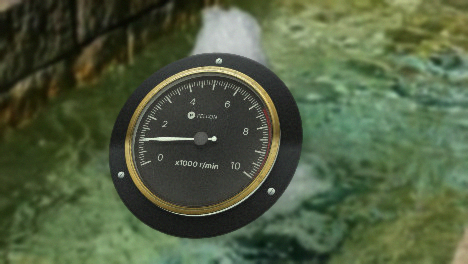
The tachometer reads 1000 rpm
